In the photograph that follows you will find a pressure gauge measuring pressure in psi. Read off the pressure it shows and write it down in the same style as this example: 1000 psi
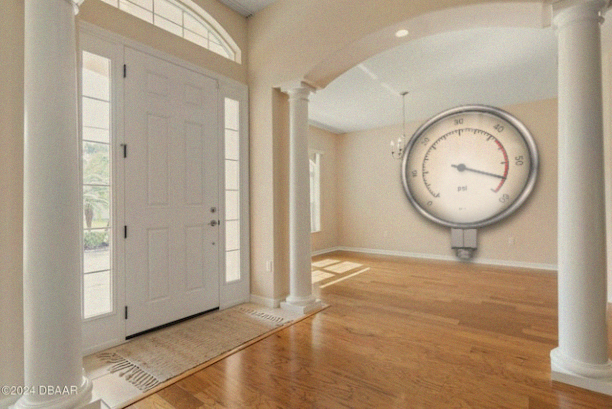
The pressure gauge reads 55 psi
